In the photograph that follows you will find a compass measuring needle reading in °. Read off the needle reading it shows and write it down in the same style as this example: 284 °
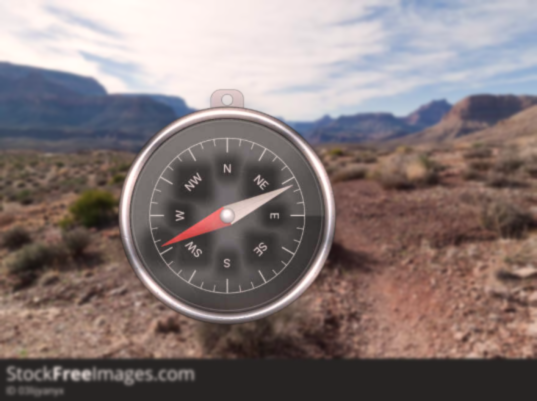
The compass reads 245 °
